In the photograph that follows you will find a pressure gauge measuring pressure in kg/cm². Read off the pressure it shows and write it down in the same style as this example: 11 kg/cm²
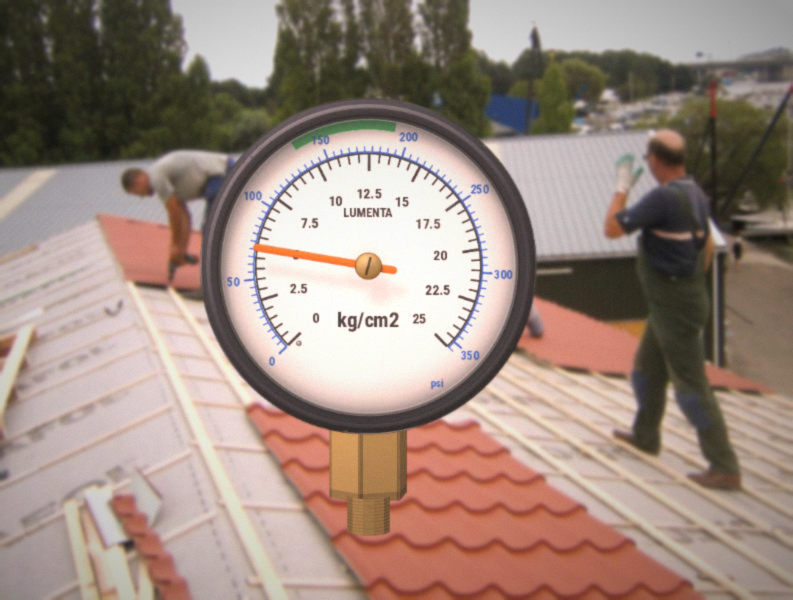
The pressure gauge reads 5 kg/cm²
